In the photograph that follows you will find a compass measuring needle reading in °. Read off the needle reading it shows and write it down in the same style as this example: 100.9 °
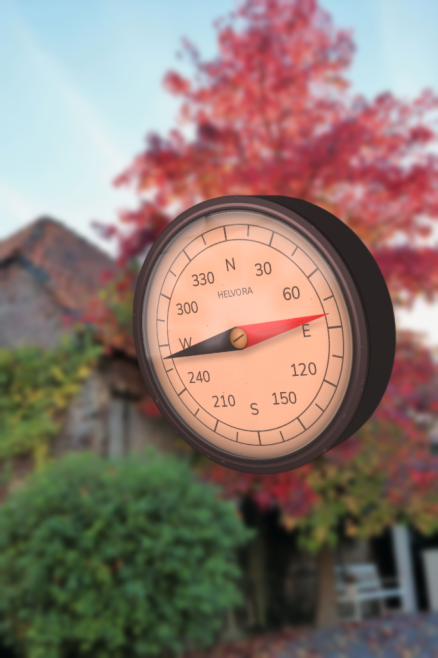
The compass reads 82.5 °
